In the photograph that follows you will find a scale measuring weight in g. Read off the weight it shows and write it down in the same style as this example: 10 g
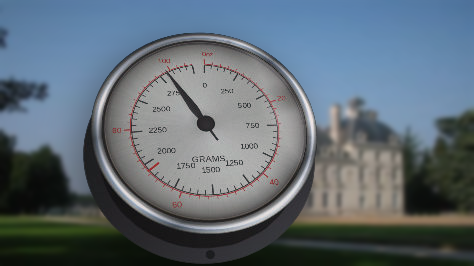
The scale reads 2800 g
